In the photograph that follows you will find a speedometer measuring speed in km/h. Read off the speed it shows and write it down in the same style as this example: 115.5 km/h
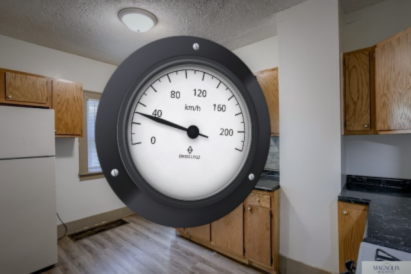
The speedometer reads 30 km/h
